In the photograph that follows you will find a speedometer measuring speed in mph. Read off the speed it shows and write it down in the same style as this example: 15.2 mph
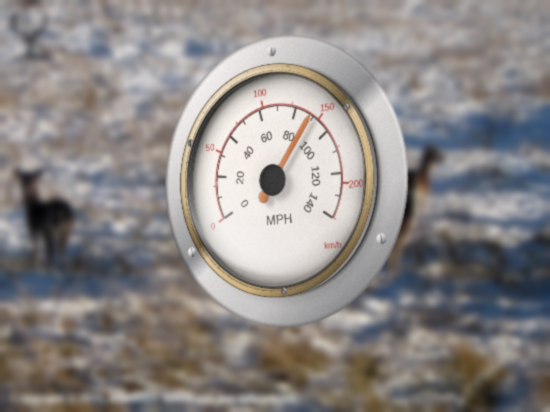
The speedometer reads 90 mph
